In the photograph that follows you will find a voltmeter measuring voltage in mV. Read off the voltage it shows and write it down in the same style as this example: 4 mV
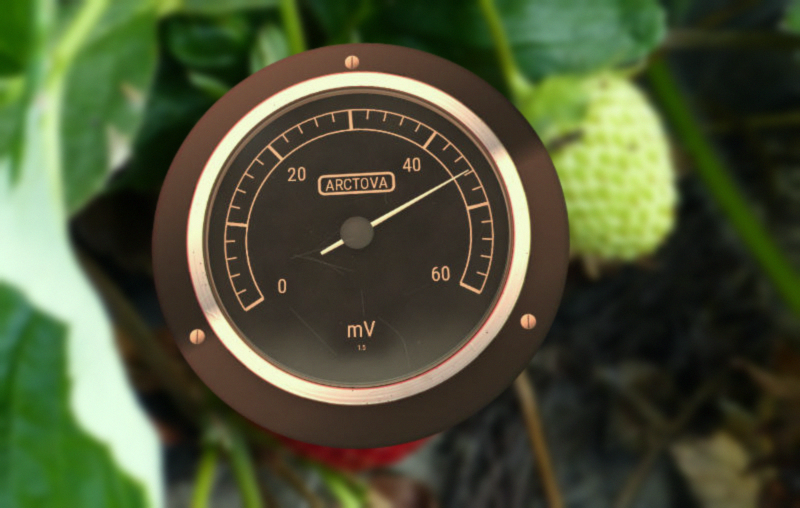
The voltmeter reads 46 mV
